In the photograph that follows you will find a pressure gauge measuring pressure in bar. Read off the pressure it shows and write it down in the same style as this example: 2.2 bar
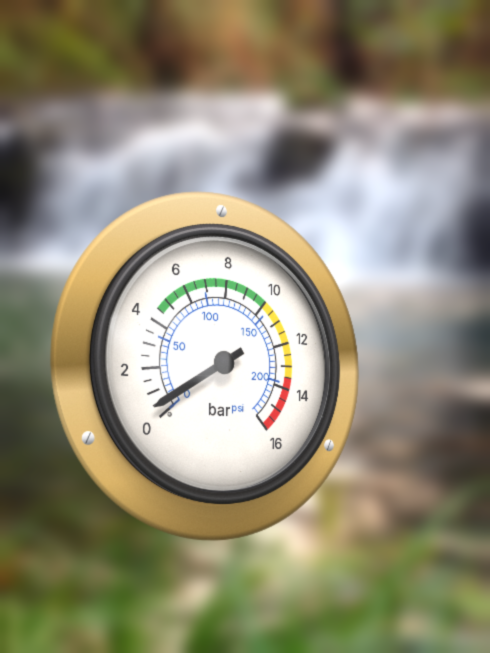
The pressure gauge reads 0.5 bar
